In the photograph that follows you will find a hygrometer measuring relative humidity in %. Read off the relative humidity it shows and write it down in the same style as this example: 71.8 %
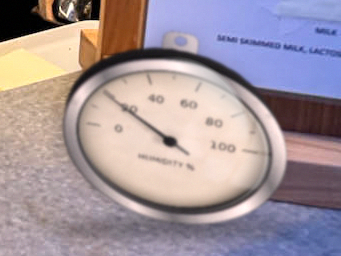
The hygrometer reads 20 %
